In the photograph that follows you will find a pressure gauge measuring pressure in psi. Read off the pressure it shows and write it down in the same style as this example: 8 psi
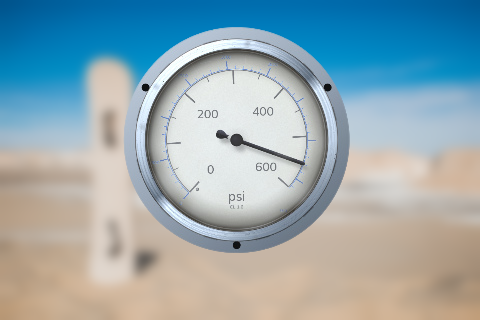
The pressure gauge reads 550 psi
